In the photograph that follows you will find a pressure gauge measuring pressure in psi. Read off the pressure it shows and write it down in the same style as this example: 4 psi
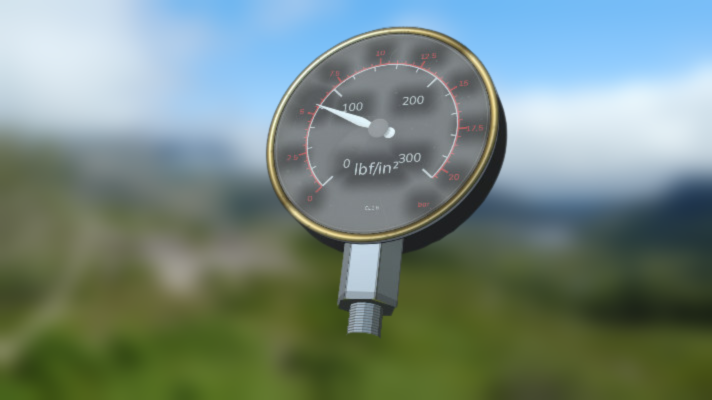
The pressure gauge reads 80 psi
